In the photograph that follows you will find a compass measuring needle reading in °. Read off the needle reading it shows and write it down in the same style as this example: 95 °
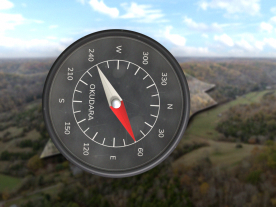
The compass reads 60 °
